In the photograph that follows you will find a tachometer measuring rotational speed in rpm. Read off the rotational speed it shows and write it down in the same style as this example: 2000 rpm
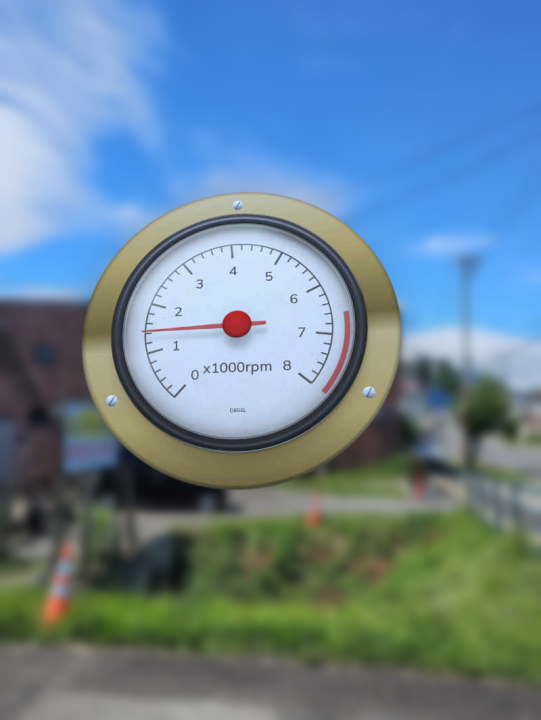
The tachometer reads 1400 rpm
